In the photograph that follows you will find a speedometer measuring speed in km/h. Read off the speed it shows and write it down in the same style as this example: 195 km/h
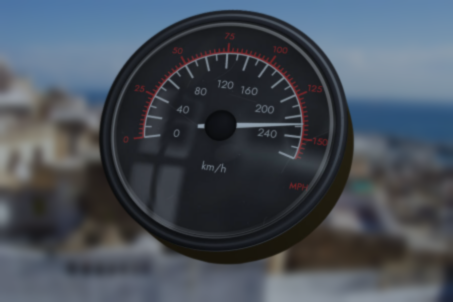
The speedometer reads 230 km/h
